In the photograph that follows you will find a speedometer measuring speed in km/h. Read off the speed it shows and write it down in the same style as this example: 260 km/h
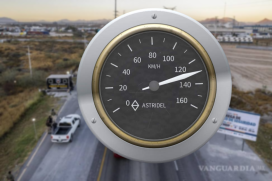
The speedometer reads 130 km/h
